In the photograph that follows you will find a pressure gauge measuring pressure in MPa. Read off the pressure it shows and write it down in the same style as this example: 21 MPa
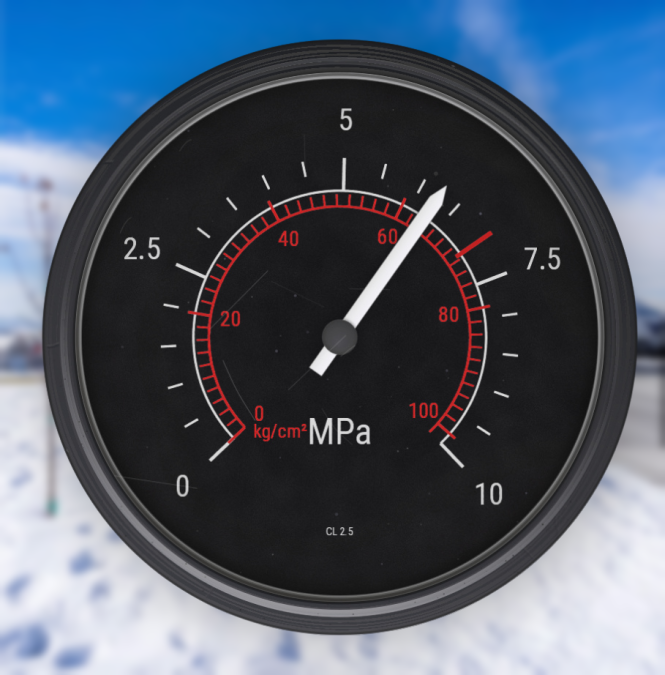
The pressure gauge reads 6.25 MPa
